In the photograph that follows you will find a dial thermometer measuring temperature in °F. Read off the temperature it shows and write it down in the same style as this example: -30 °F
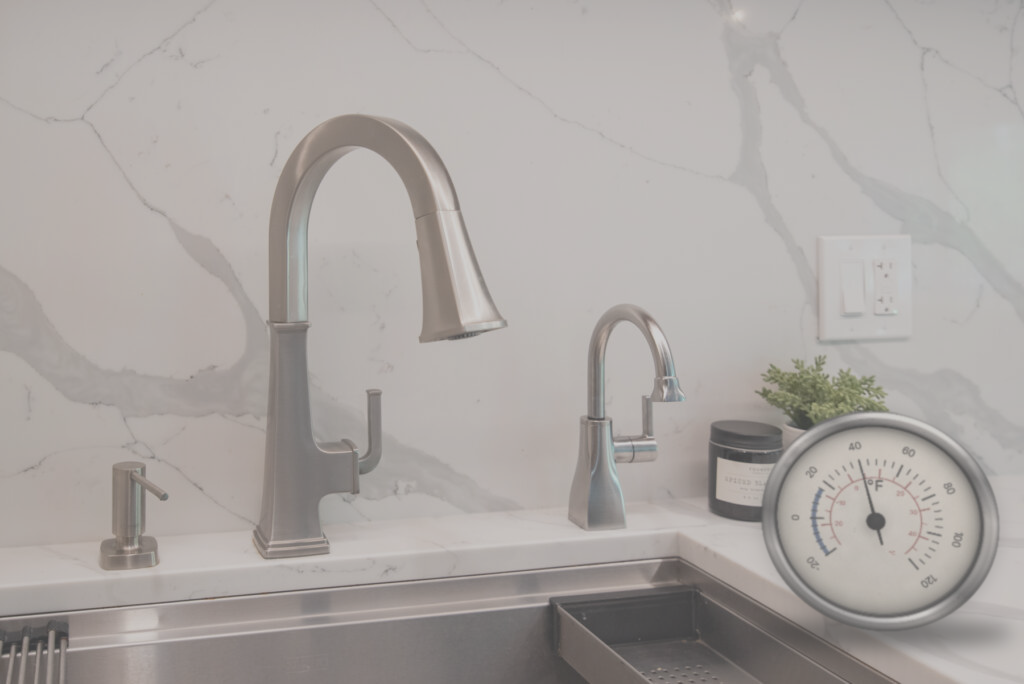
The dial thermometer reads 40 °F
